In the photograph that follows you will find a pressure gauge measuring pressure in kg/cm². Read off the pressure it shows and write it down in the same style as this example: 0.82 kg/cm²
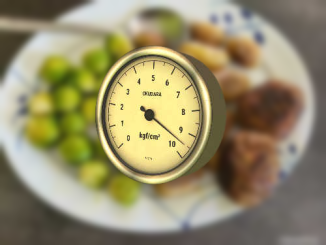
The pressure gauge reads 9.5 kg/cm²
